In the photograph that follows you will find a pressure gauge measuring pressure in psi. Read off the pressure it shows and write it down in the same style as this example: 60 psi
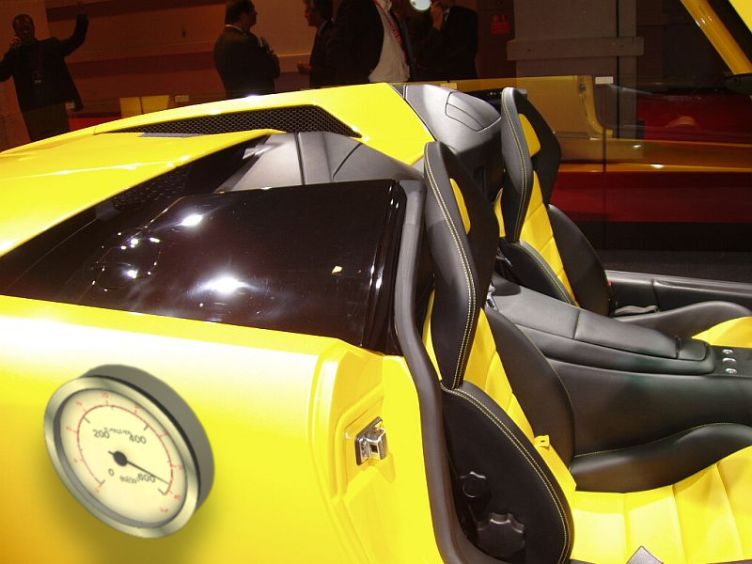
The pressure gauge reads 550 psi
